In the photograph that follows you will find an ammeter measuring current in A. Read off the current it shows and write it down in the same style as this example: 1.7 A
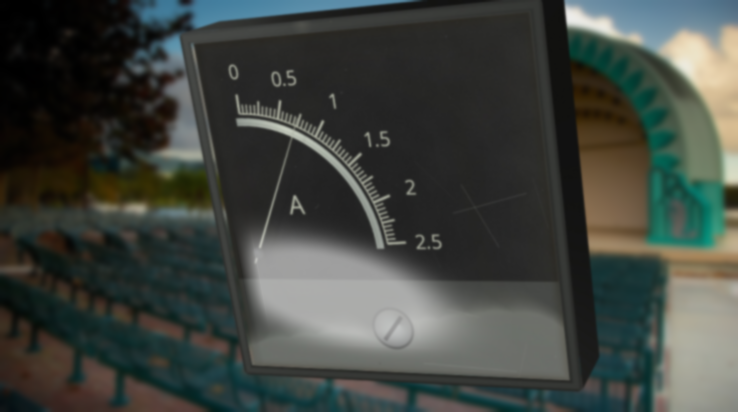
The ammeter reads 0.75 A
